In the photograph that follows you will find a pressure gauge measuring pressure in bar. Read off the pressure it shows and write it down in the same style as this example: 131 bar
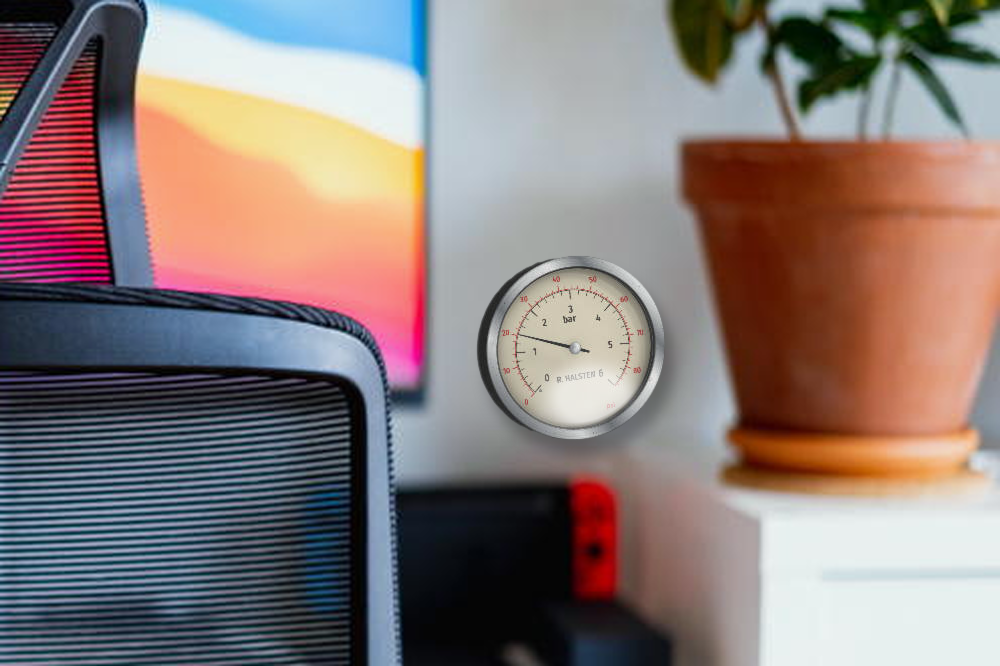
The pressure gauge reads 1.4 bar
